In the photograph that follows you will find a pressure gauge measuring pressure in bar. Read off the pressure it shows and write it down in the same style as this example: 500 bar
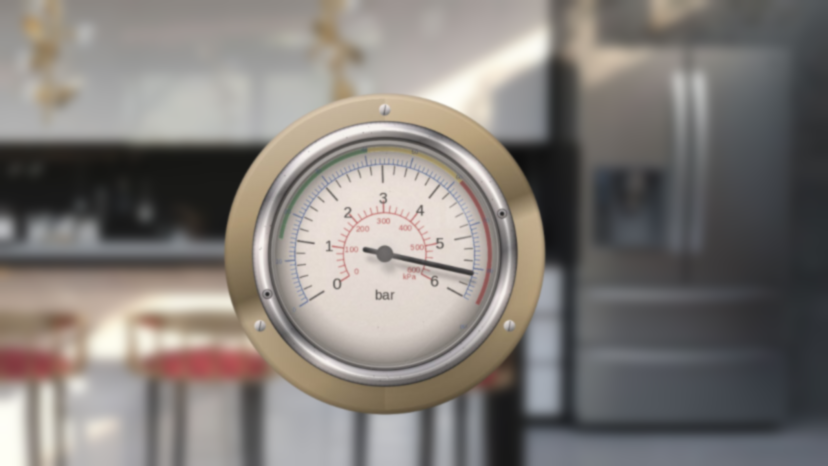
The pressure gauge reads 5.6 bar
